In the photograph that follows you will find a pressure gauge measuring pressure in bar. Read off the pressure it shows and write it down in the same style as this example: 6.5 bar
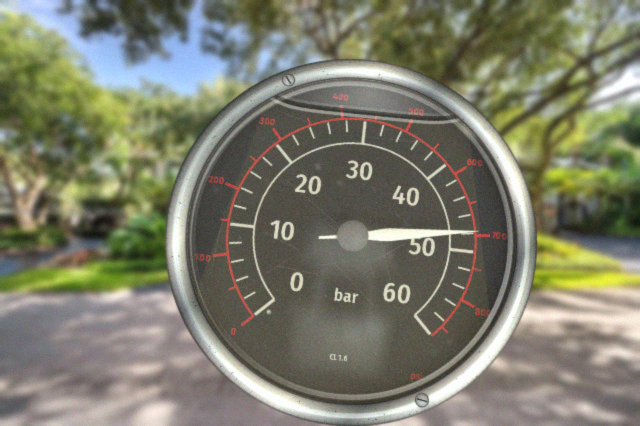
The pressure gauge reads 48 bar
